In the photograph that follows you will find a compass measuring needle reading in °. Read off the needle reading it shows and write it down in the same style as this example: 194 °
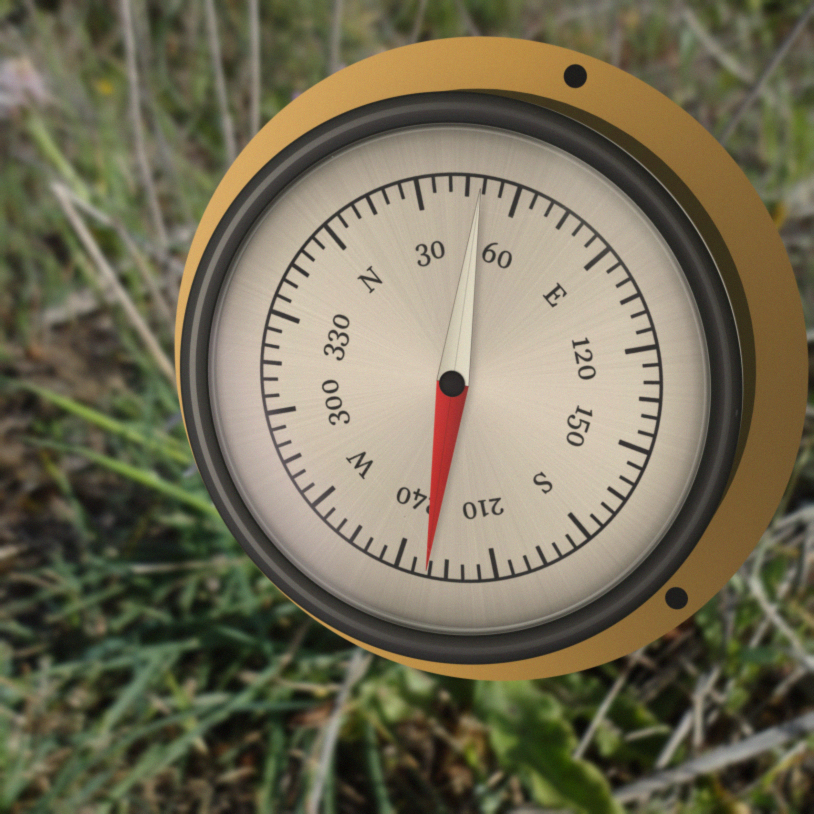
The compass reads 230 °
